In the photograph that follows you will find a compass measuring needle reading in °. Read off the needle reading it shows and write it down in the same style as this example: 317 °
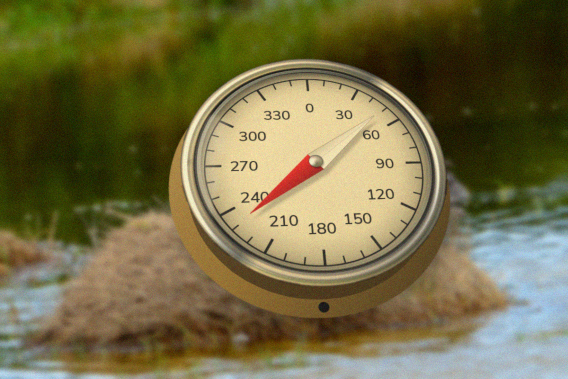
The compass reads 230 °
